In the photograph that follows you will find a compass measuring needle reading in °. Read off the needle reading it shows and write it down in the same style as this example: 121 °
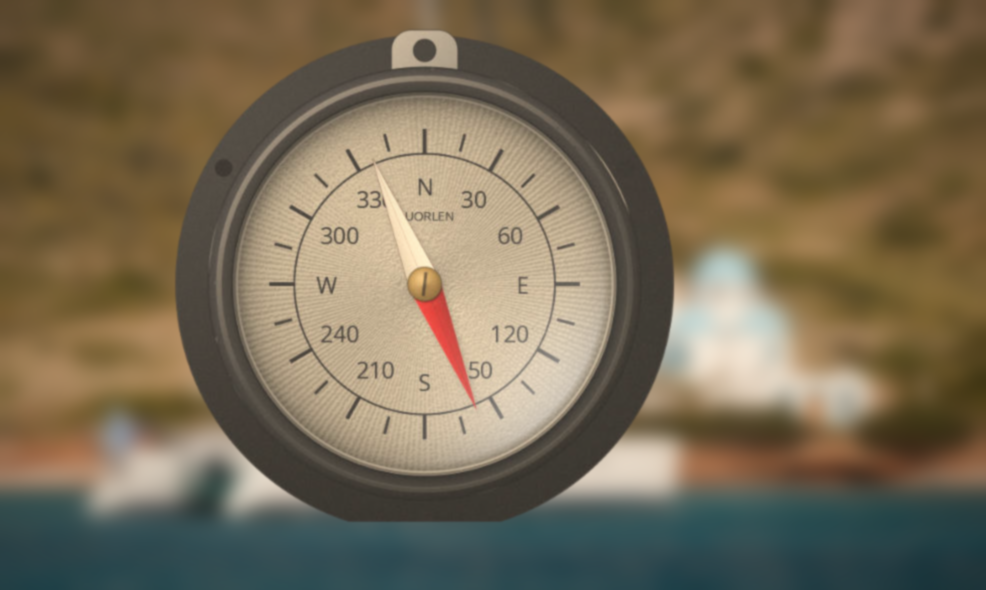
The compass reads 157.5 °
